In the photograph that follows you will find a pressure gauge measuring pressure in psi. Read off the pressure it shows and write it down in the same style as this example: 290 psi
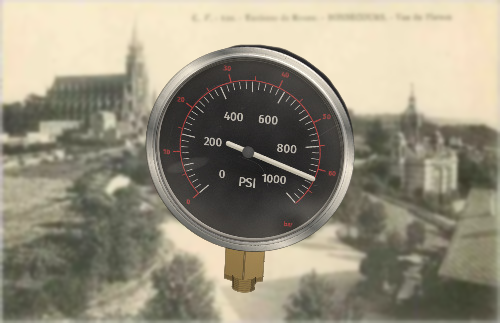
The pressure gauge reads 900 psi
